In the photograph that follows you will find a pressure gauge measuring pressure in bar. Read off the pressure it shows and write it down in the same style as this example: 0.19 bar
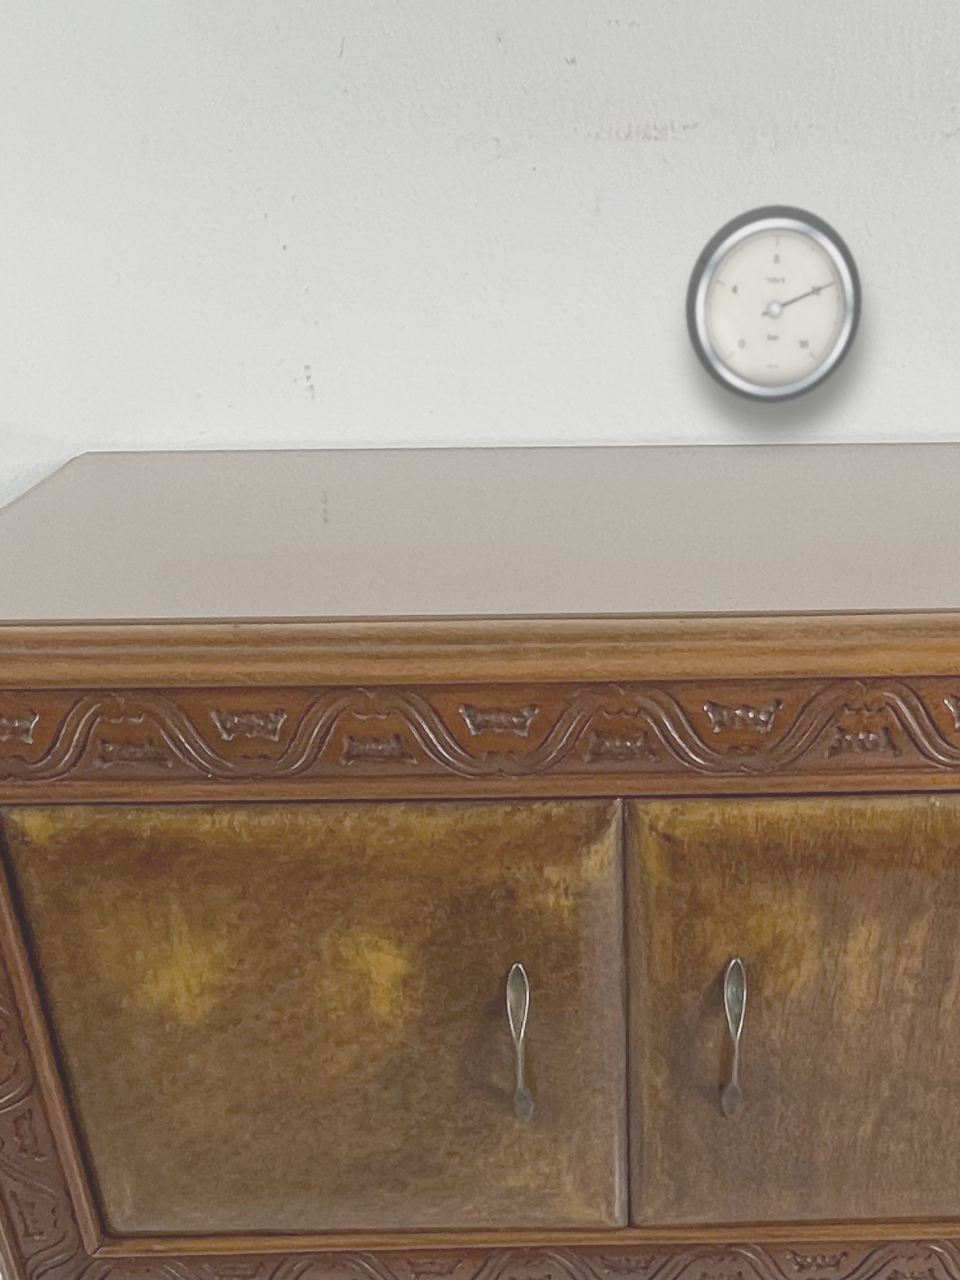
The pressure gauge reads 12 bar
